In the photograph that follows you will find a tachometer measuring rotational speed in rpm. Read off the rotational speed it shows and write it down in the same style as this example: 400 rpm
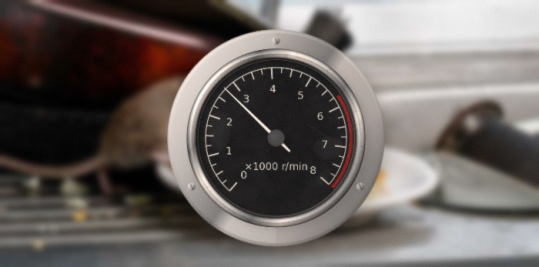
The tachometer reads 2750 rpm
